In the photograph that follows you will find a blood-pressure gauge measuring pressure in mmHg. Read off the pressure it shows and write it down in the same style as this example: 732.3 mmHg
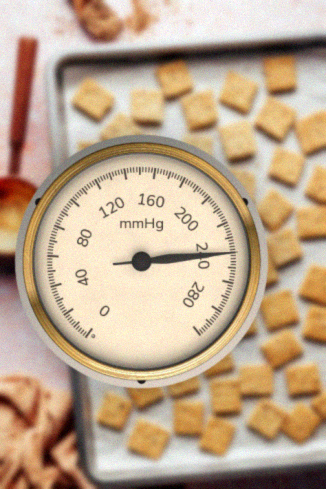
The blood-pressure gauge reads 240 mmHg
